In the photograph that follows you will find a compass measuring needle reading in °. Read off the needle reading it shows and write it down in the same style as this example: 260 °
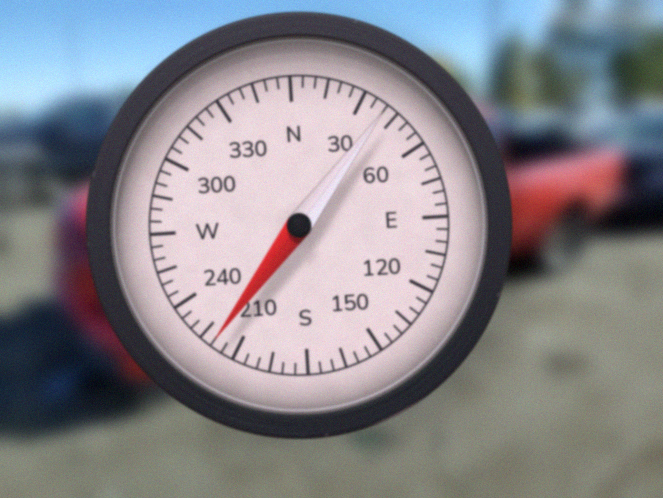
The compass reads 220 °
